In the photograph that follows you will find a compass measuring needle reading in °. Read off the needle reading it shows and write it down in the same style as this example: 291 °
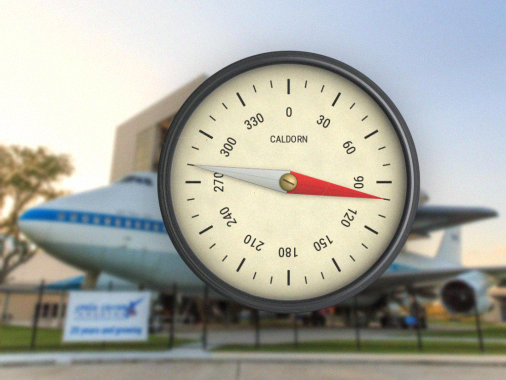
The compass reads 100 °
